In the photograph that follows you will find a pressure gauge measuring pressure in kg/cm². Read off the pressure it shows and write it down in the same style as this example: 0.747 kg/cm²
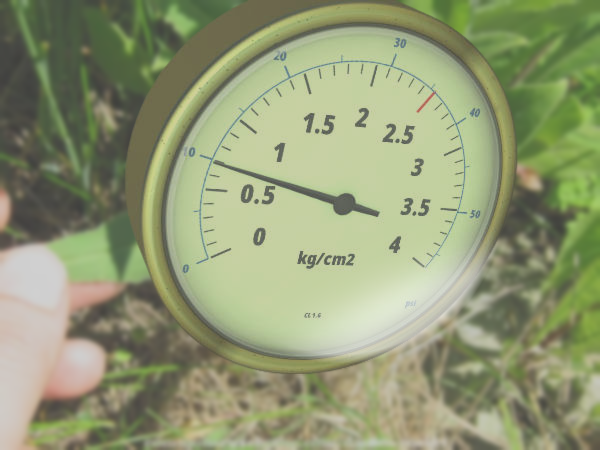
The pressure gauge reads 0.7 kg/cm²
